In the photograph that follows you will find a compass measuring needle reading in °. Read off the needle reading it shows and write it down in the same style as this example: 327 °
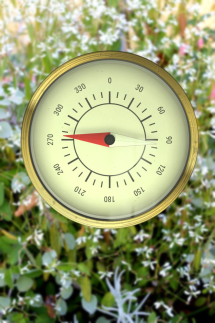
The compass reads 275 °
